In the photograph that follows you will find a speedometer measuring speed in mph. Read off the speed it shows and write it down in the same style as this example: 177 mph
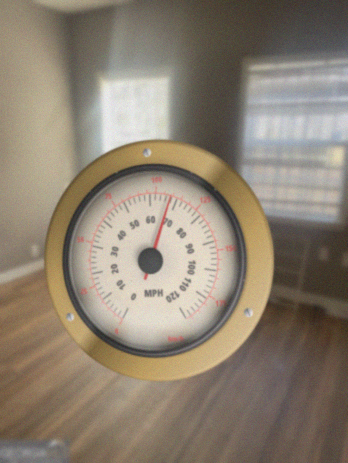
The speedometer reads 68 mph
